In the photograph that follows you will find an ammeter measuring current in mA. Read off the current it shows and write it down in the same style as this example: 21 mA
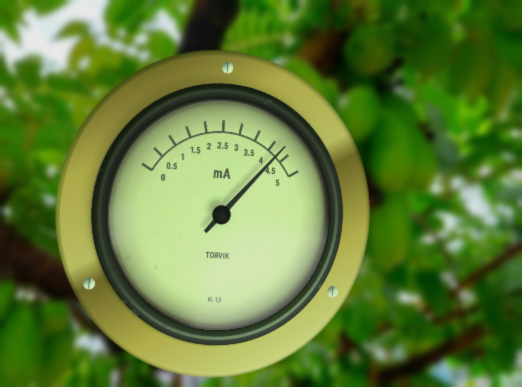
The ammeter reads 4.25 mA
